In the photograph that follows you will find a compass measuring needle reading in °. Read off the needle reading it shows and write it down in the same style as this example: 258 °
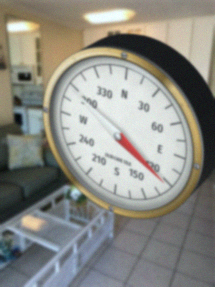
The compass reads 120 °
